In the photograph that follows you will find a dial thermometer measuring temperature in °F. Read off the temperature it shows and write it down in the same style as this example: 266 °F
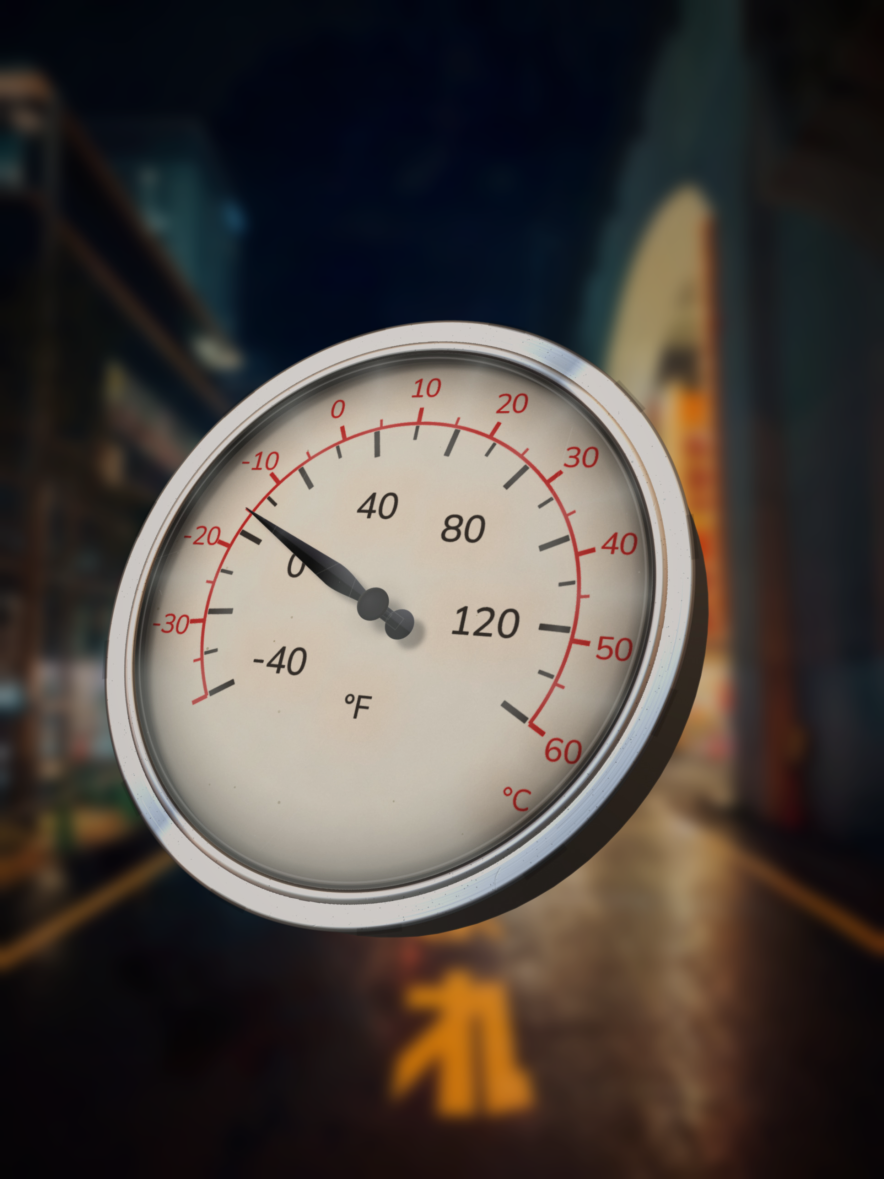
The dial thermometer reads 5 °F
